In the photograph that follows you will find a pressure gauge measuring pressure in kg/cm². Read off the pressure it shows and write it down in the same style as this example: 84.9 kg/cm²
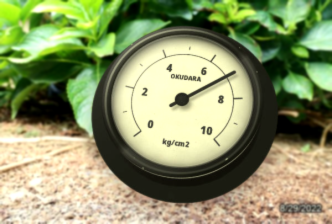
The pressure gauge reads 7 kg/cm²
